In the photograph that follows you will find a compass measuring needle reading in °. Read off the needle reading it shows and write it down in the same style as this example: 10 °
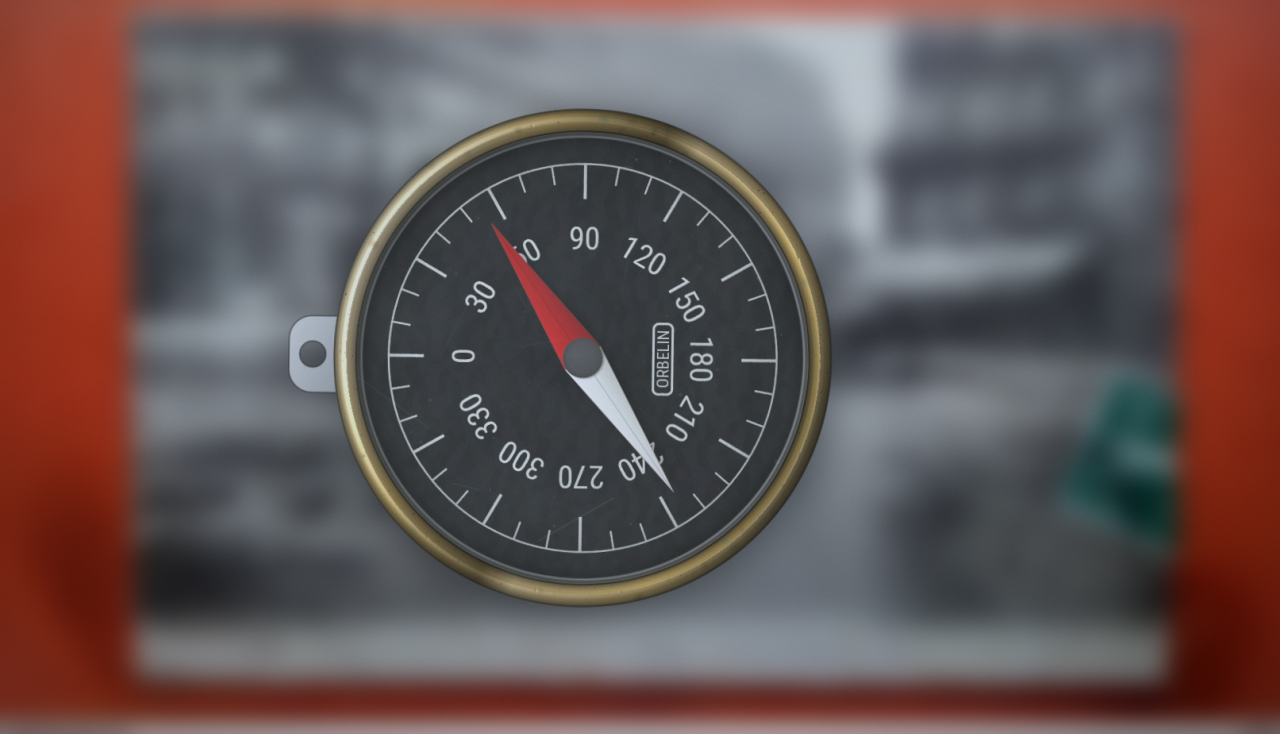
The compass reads 55 °
